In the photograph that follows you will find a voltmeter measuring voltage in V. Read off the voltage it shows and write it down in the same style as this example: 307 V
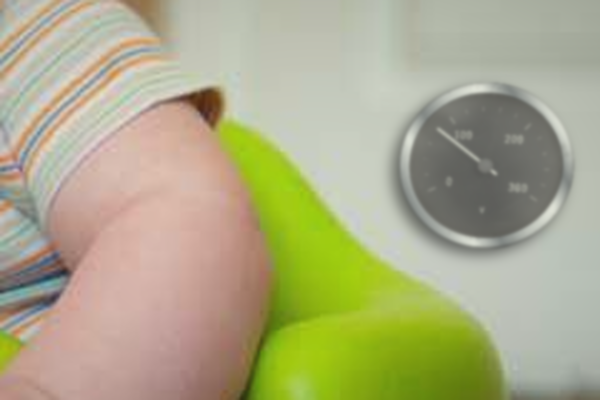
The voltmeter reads 80 V
